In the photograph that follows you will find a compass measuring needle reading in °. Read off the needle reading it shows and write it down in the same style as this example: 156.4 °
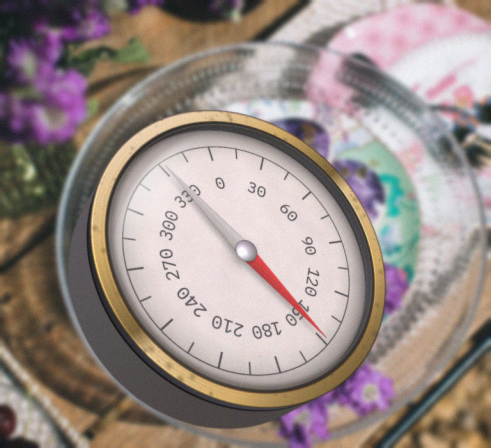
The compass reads 150 °
